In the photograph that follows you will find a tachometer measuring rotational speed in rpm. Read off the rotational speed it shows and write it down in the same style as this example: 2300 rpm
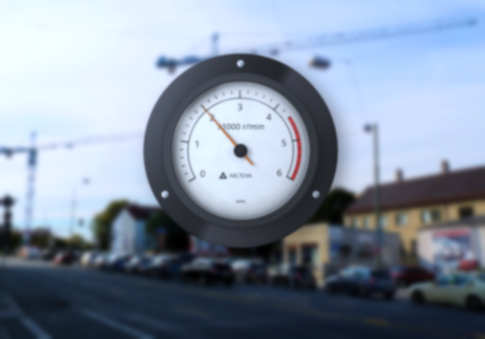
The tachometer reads 2000 rpm
